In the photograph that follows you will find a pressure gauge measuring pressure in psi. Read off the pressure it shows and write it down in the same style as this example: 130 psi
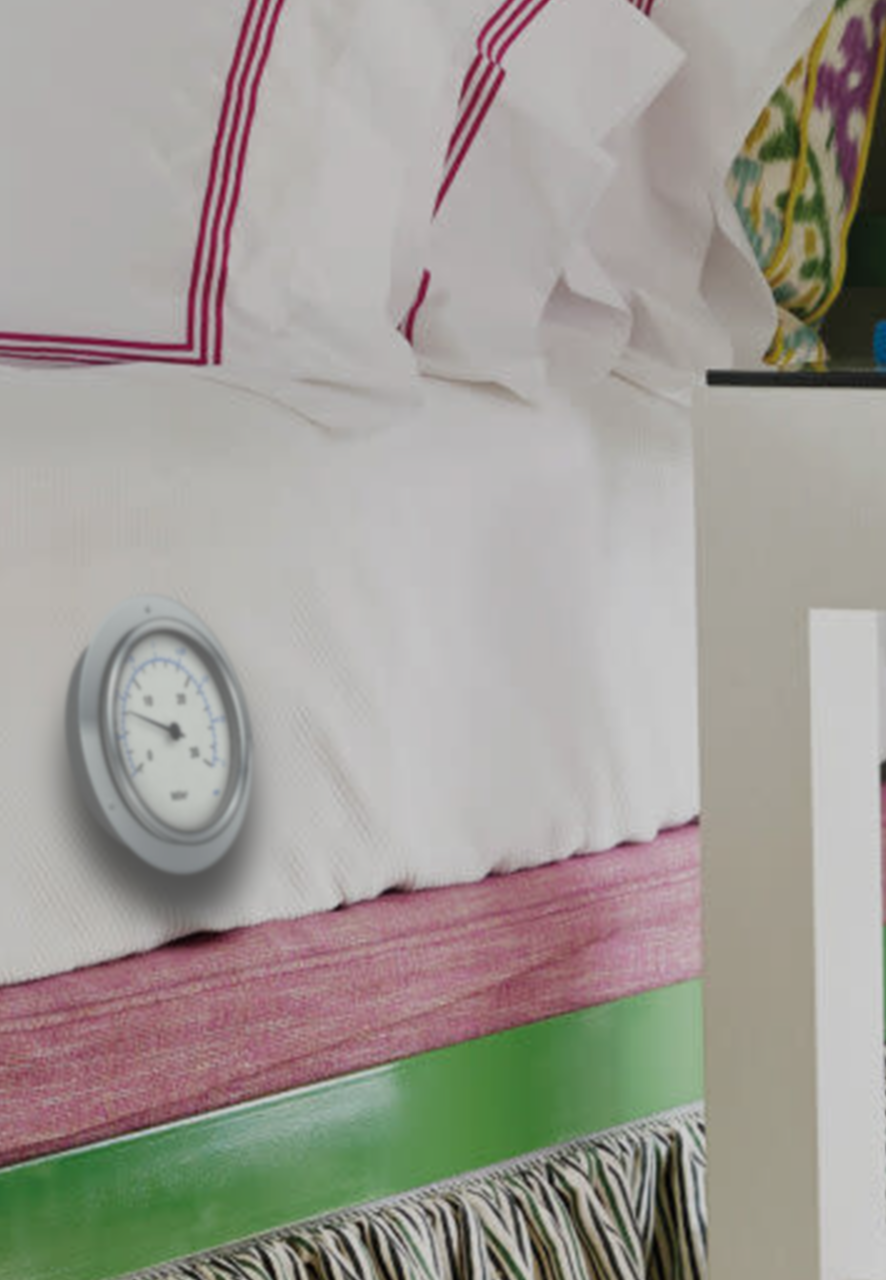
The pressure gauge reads 6 psi
